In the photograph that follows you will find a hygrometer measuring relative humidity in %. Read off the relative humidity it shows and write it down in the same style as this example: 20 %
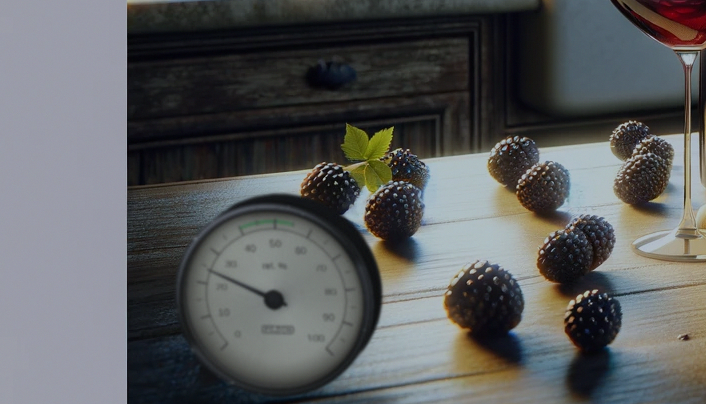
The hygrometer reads 25 %
